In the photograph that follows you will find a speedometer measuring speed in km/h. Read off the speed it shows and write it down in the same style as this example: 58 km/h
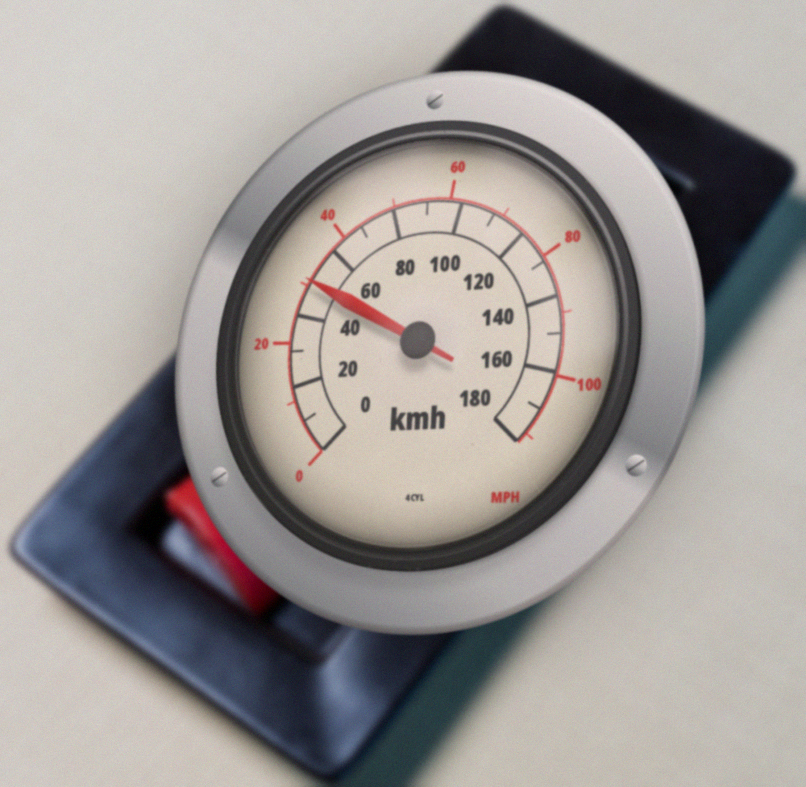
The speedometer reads 50 km/h
